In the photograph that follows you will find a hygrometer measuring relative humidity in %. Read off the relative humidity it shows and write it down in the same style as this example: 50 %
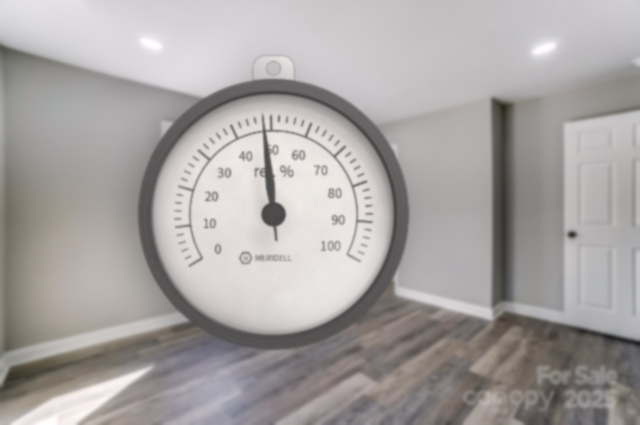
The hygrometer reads 48 %
